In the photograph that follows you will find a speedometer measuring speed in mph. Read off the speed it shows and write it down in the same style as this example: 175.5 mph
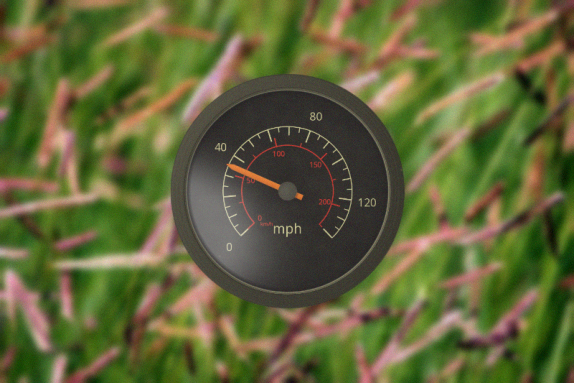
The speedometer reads 35 mph
